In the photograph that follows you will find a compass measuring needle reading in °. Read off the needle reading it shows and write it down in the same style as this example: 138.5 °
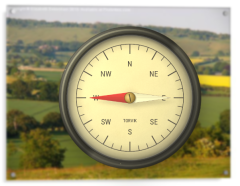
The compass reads 270 °
